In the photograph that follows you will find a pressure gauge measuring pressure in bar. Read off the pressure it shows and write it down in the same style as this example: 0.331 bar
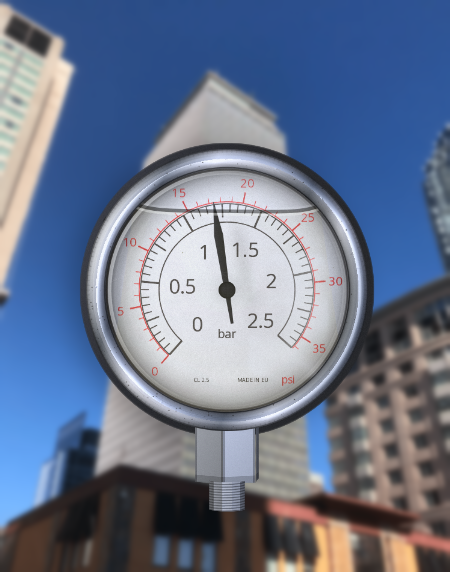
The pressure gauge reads 1.2 bar
